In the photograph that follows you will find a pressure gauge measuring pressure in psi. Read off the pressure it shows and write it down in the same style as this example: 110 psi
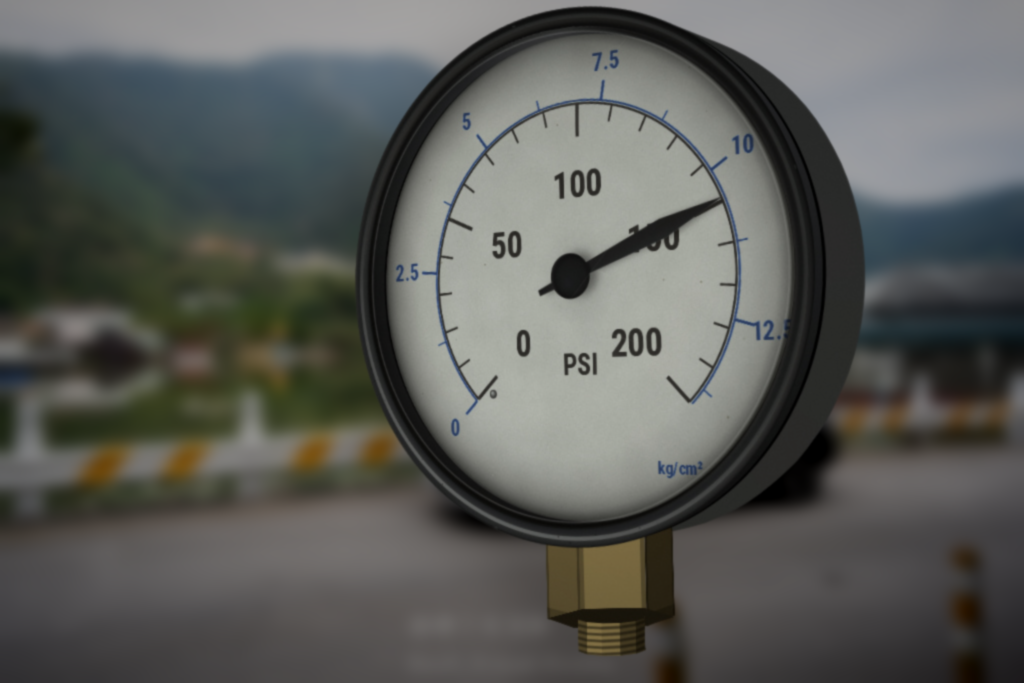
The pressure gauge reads 150 psi
